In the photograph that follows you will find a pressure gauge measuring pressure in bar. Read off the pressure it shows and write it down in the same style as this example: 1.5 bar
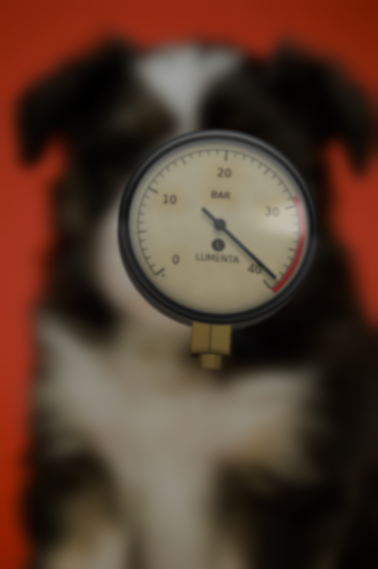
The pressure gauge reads 39 bar
